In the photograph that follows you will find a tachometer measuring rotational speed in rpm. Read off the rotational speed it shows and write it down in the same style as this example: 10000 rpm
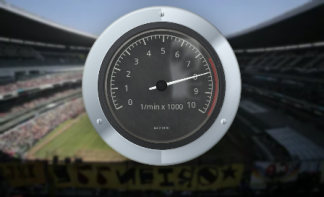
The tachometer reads 8000 rpm
